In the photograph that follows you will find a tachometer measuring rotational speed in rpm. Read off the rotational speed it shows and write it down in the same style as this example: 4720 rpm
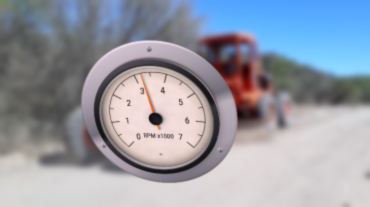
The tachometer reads 3250 rpm
